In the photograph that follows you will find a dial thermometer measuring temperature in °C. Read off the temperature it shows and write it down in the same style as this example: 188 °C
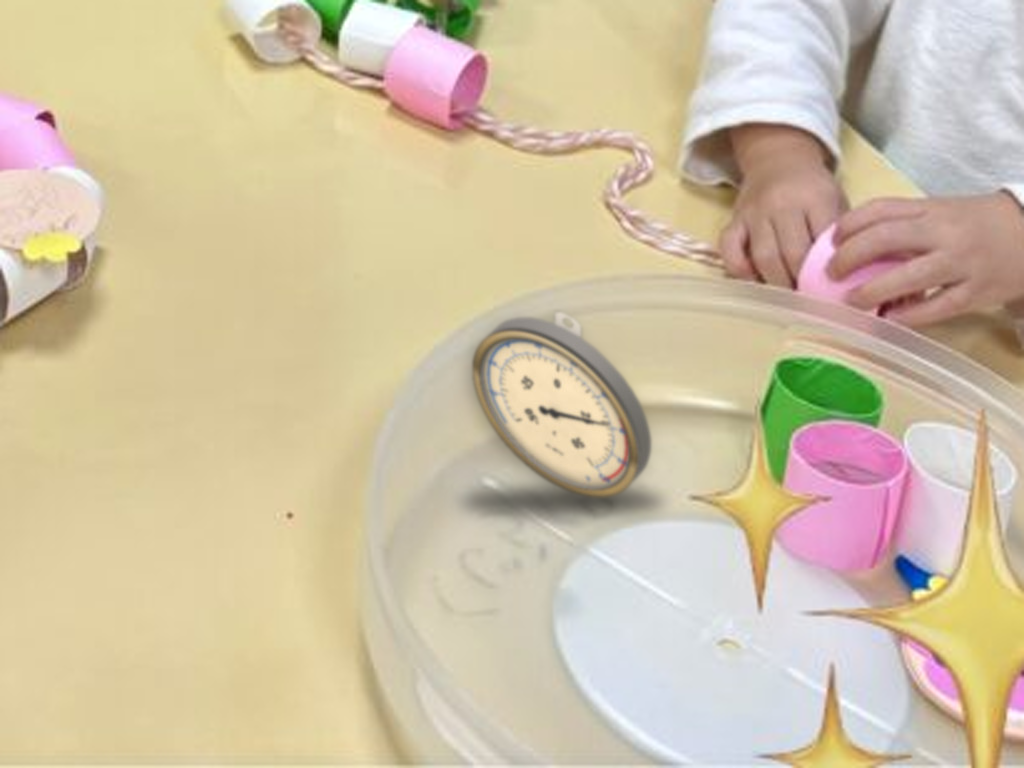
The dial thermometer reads 25 °C
